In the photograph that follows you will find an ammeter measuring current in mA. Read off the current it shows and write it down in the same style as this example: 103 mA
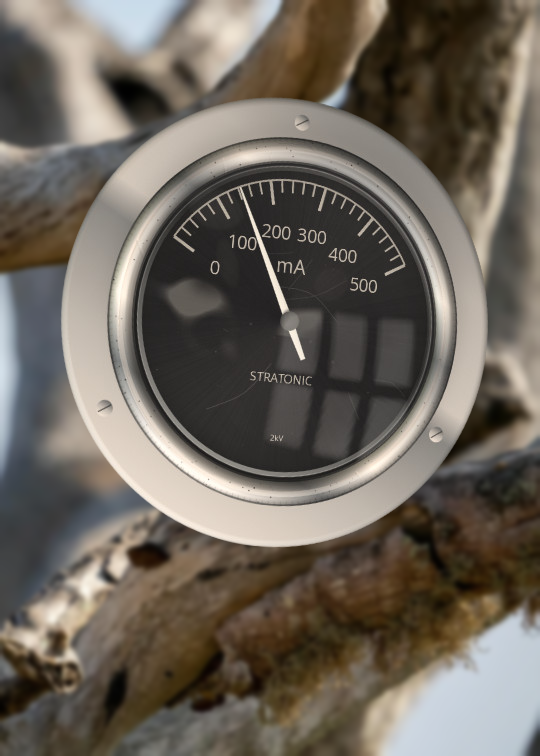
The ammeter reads 140 mA
